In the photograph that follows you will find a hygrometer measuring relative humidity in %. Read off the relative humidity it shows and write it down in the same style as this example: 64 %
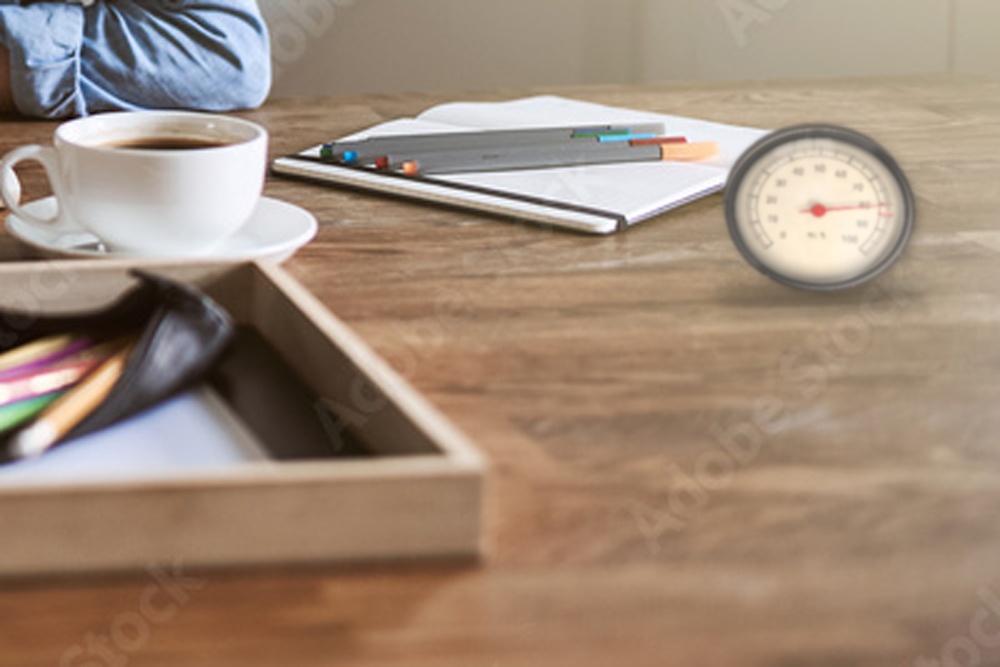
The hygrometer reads 80 %
